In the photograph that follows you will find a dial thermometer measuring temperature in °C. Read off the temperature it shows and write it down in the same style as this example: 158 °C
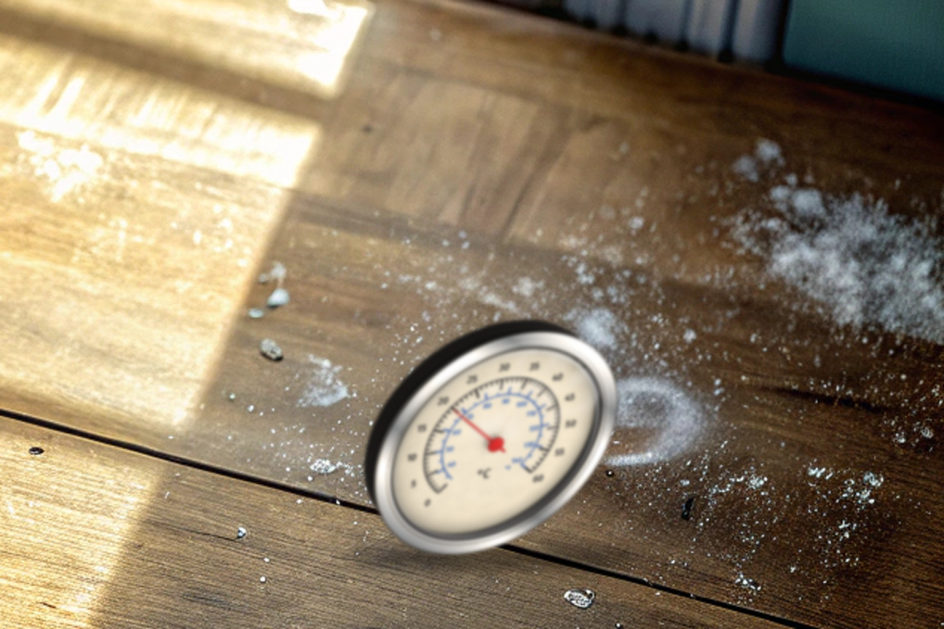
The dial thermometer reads 20 °C
